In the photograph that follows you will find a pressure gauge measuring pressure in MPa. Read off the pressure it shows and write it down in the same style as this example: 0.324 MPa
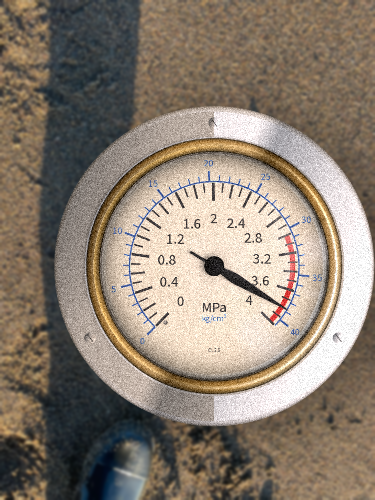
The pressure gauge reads 3.8 MPa
